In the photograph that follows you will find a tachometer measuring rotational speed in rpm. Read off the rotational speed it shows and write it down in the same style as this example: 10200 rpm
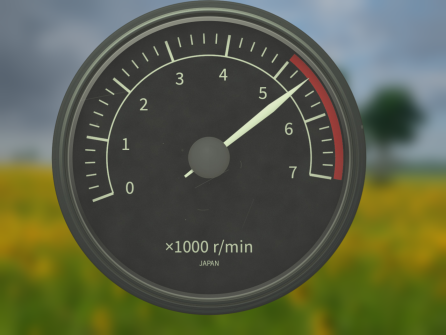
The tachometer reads 5400 rpm
